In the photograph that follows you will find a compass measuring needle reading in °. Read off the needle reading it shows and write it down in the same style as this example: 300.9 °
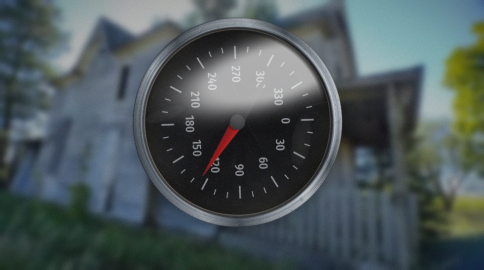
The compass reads 125 °
